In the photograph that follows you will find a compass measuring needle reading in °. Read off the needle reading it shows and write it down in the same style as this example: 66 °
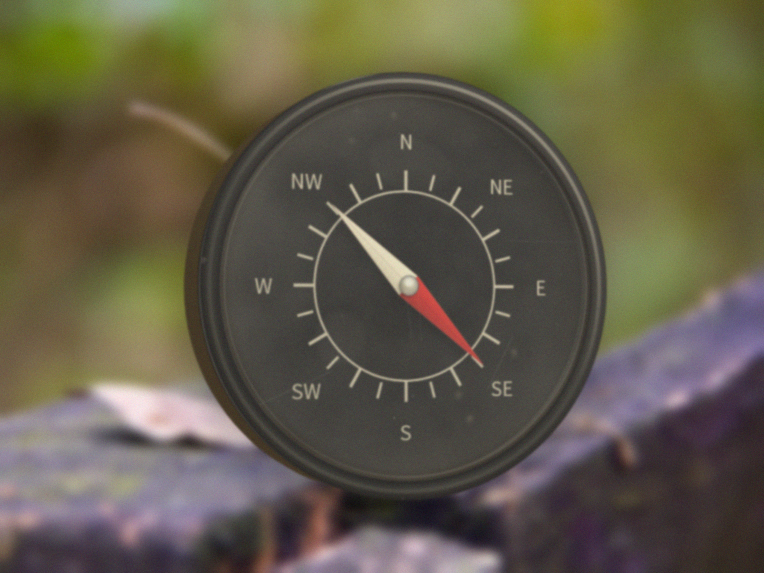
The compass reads 135 °
